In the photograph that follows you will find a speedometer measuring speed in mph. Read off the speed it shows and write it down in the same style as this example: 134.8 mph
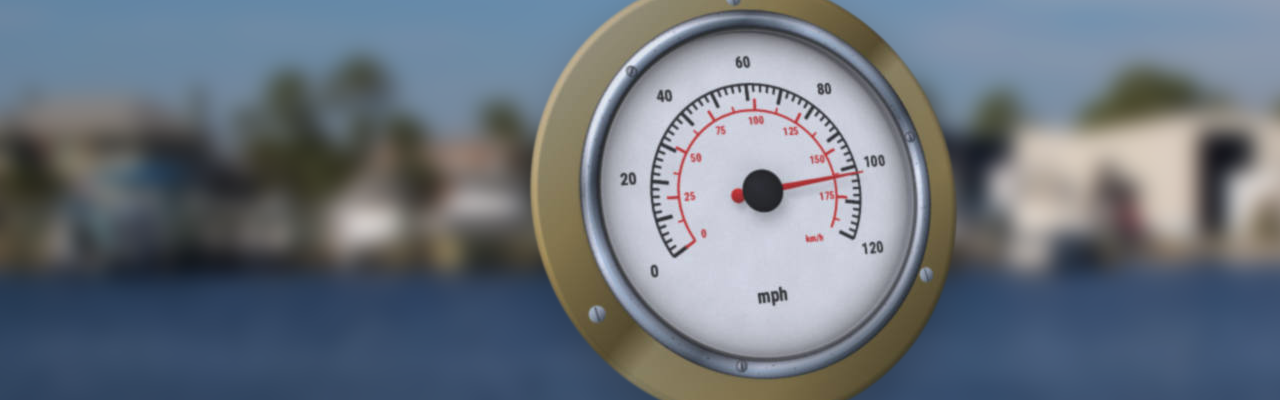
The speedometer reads 102 mph
